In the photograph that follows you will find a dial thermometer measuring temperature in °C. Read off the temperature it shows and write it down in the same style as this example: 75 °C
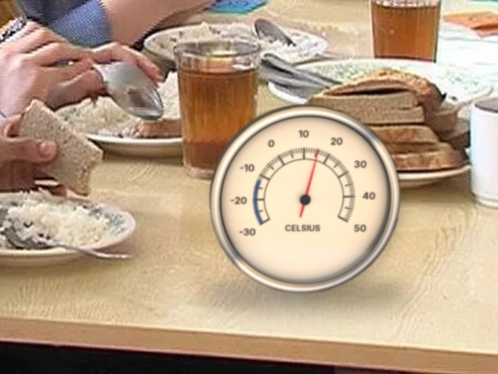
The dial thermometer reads 15 °C
